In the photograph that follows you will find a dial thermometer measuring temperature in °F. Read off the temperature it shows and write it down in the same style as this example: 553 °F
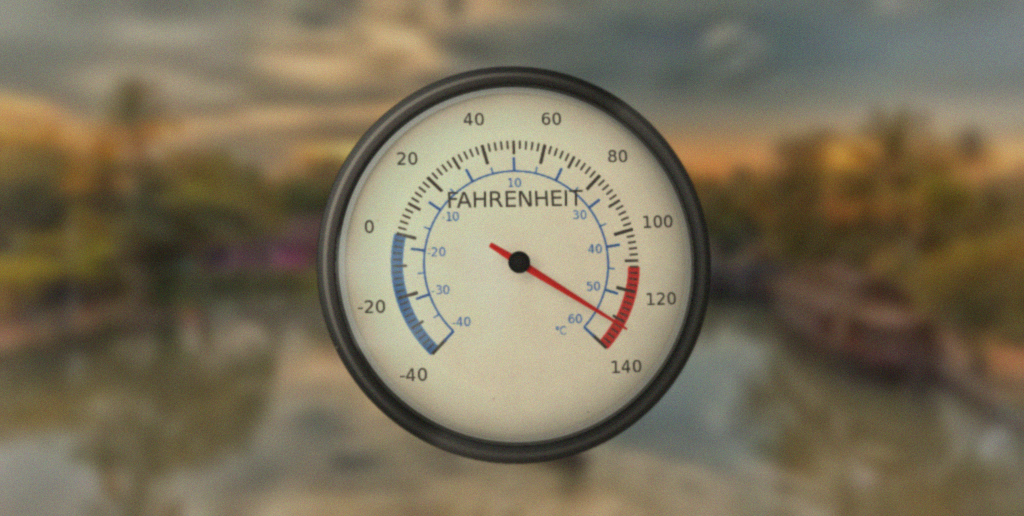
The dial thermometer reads 132 °F
